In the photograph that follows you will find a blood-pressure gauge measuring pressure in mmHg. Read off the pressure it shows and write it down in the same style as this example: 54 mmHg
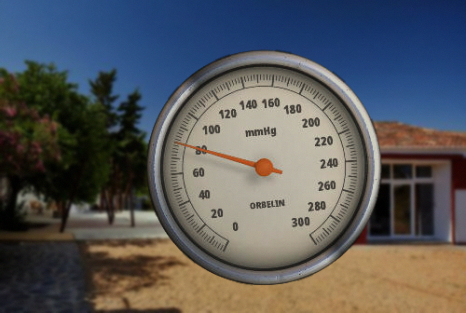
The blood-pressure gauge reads 80 mmHg
